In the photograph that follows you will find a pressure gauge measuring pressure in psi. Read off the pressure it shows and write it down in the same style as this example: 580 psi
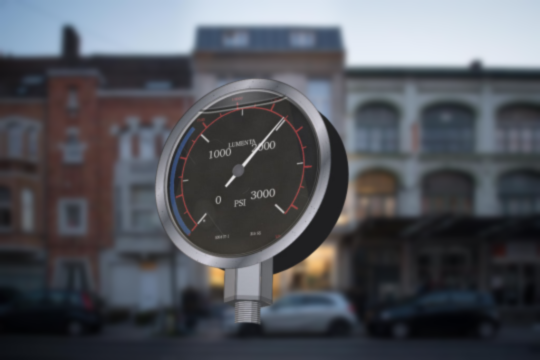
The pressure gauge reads 2000 psi
